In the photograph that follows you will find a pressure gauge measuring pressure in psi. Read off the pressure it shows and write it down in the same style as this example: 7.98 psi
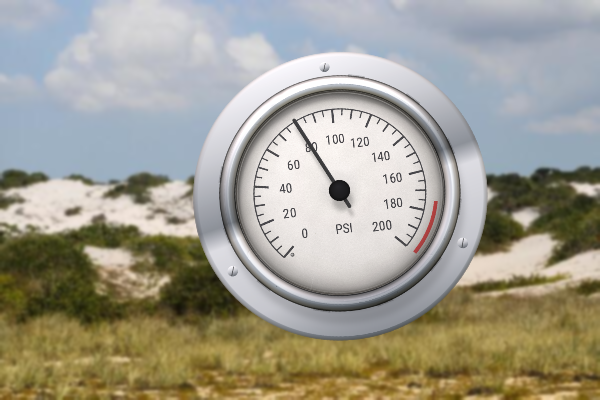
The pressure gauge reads 80 psi
